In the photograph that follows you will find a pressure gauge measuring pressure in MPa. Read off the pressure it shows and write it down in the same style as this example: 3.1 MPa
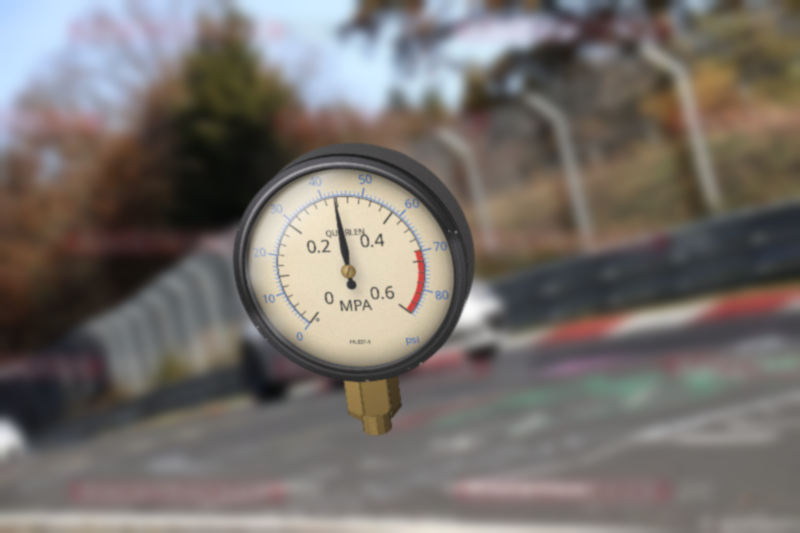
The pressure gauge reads 0.3 MPa
